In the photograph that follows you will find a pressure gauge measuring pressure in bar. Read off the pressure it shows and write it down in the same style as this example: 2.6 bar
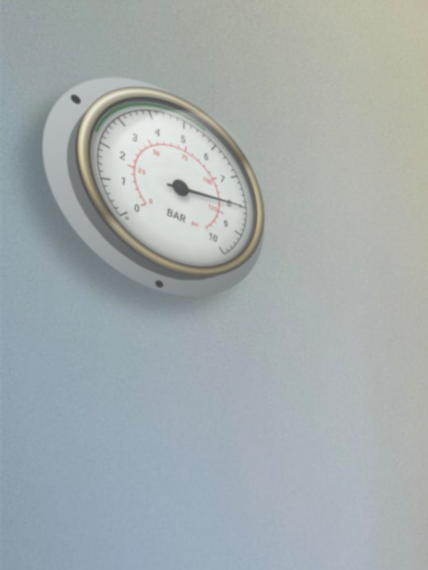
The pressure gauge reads 8 bar
